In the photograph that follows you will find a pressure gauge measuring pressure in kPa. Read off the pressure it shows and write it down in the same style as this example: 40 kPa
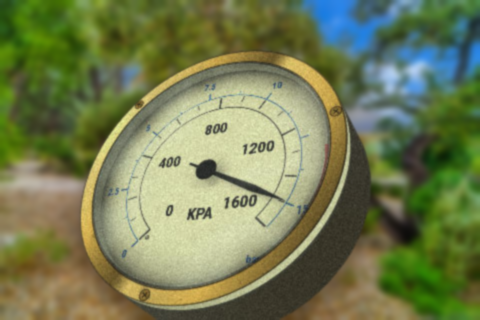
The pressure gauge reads 1500 kPa
